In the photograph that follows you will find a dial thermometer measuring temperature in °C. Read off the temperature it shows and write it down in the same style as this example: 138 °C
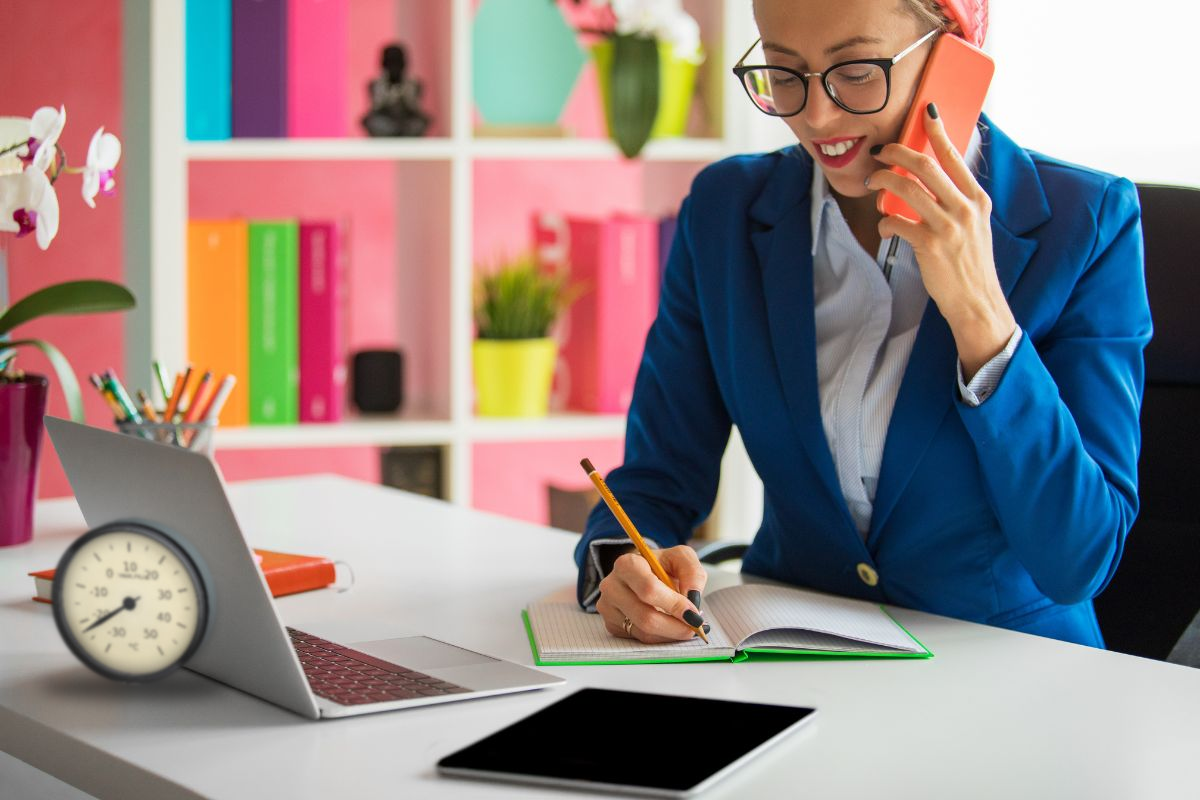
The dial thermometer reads -22.5 °C
